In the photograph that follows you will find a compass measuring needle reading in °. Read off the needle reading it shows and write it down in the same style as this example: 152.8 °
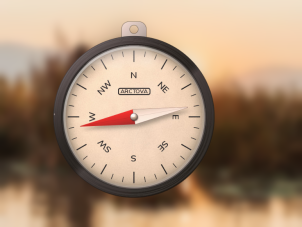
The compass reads 260 °
